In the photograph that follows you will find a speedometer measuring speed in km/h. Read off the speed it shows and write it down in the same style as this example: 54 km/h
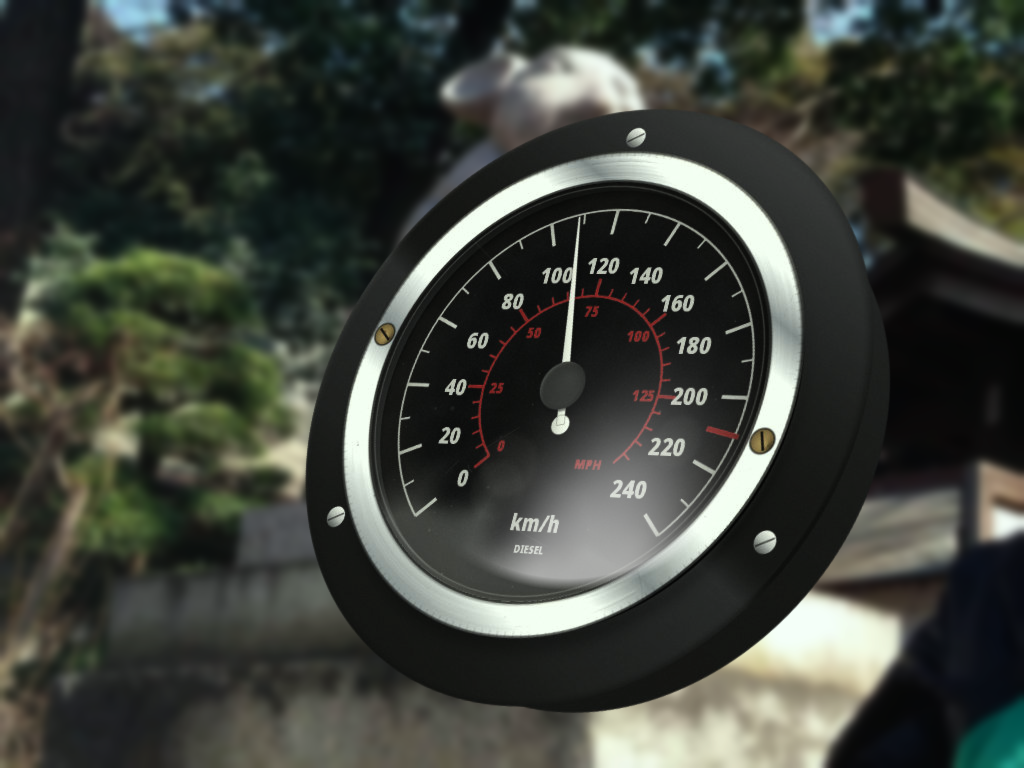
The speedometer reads 110 km/h
